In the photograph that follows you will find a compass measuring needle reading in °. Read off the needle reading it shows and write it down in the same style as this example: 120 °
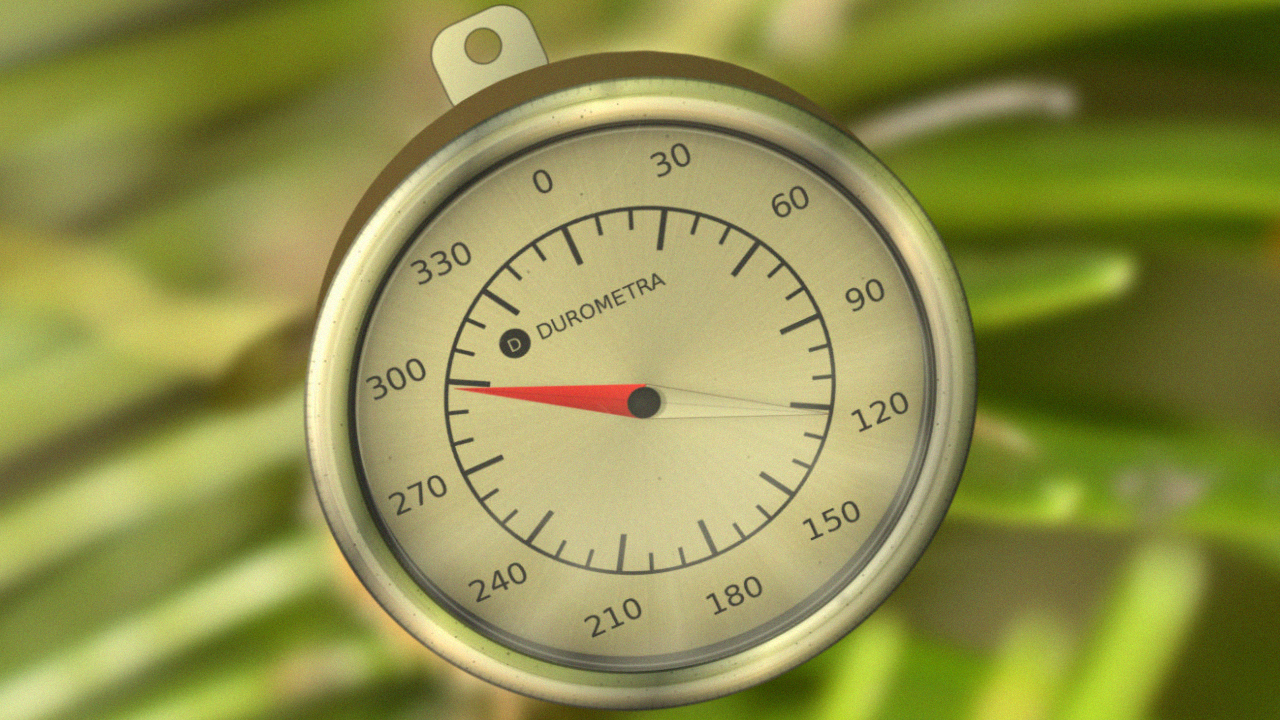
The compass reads 300 °
